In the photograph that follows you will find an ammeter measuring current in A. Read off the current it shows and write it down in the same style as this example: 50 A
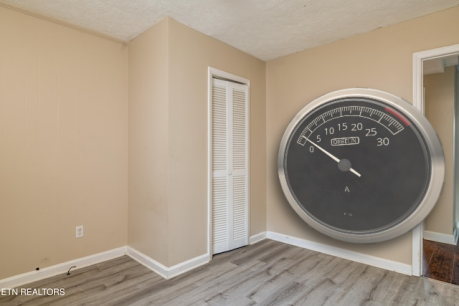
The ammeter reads 2.5 A
